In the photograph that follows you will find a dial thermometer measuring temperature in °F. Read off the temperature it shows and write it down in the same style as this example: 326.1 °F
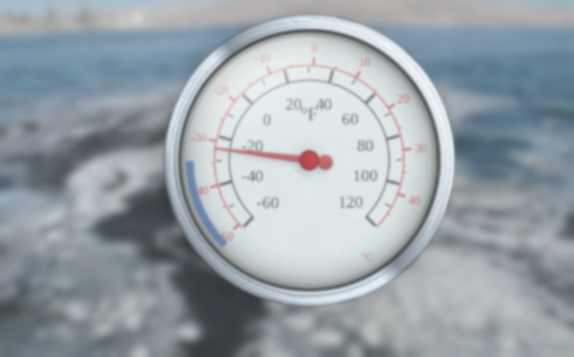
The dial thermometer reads -25 °F
